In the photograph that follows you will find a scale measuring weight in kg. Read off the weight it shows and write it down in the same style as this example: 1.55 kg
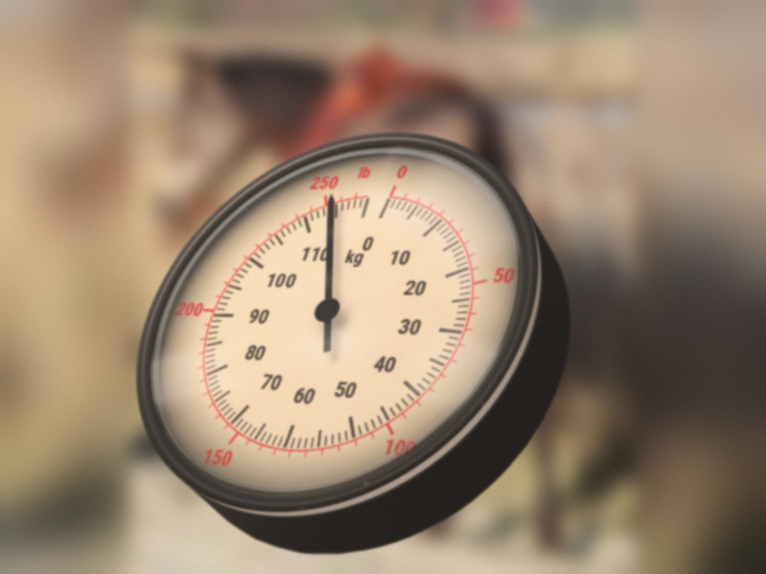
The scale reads 115 kg
